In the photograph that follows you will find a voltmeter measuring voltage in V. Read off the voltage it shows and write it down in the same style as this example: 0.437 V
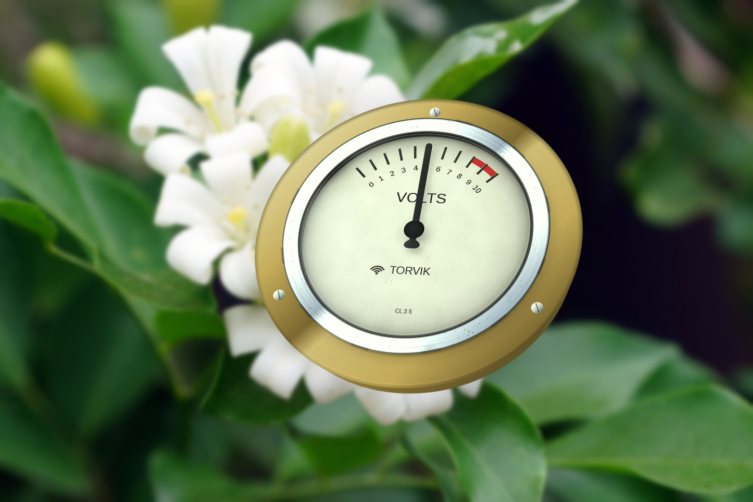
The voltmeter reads 5 V
